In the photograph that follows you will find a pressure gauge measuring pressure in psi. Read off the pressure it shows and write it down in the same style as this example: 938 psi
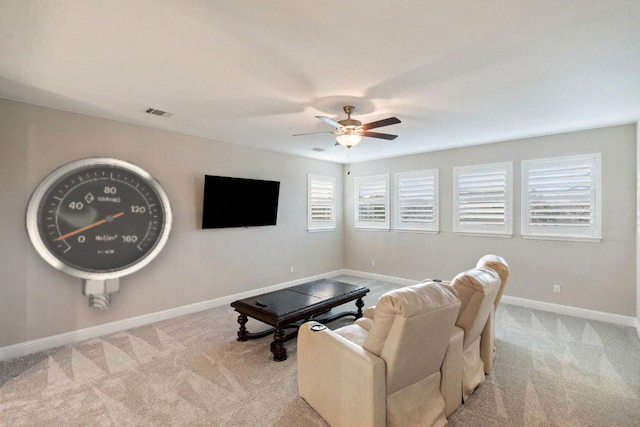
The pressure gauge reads 10 psi
